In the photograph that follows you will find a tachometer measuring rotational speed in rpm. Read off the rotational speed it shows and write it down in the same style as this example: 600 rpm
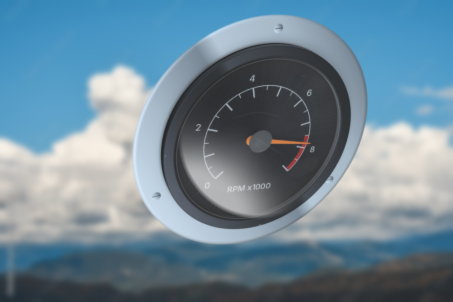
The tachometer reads 7750 rpm
